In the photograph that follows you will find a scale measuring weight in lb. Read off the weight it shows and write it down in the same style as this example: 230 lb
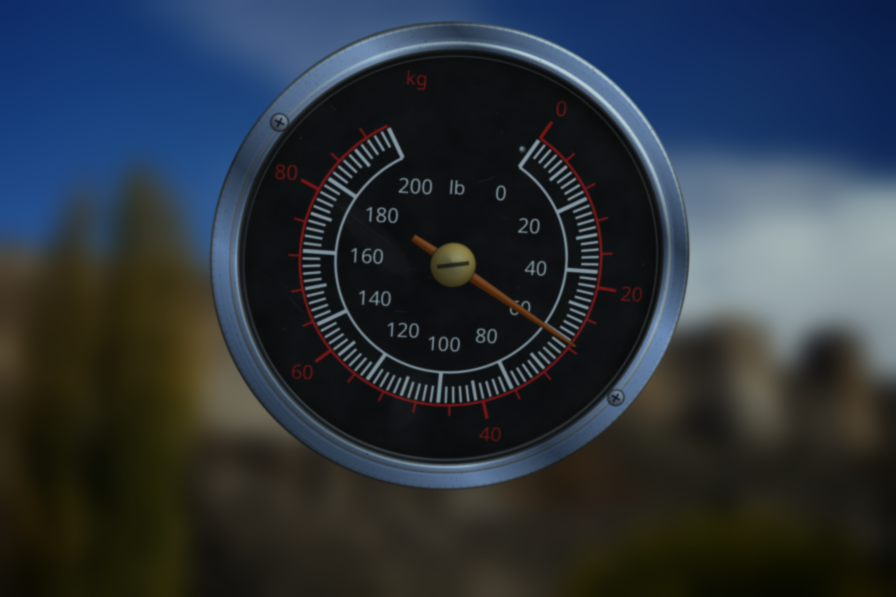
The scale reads 60 lb
